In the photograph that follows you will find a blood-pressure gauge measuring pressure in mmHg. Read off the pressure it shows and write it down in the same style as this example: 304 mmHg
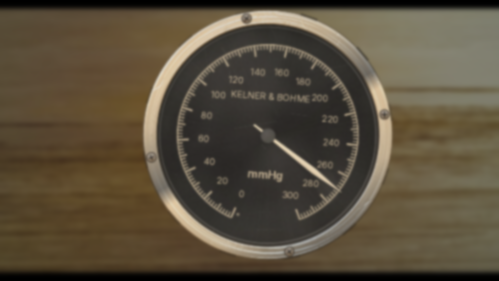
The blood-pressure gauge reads 270 mmHg
